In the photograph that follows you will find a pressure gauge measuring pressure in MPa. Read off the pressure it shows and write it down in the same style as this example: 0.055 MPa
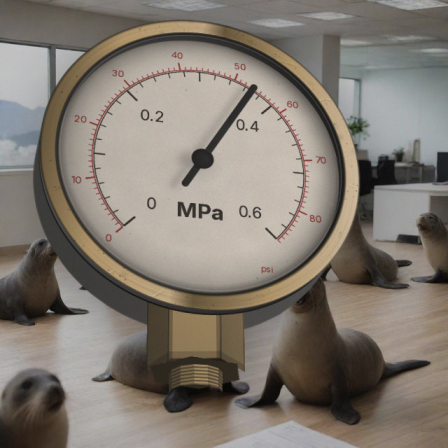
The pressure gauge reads 0.37 MPa
